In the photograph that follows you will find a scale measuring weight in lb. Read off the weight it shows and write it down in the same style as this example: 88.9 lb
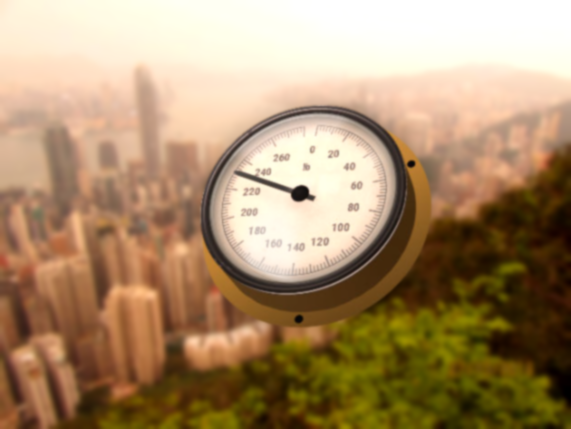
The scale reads 230 lb
